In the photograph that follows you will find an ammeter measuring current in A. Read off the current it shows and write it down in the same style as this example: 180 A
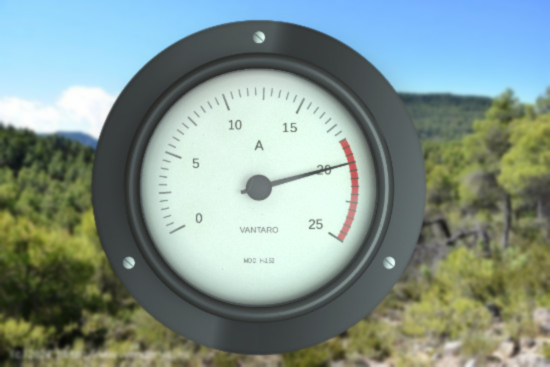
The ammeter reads 20 A
